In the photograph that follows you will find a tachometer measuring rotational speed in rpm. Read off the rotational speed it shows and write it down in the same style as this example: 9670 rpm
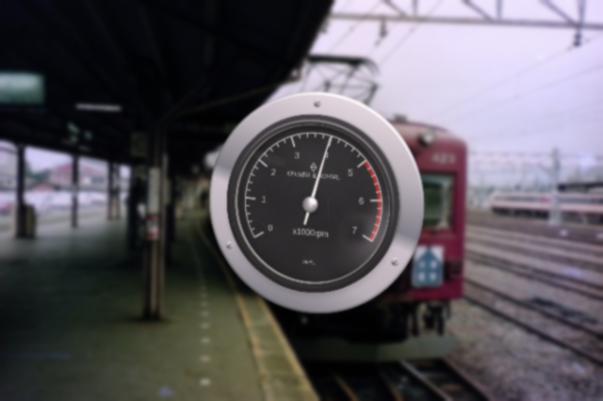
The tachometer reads 4000 rpm
